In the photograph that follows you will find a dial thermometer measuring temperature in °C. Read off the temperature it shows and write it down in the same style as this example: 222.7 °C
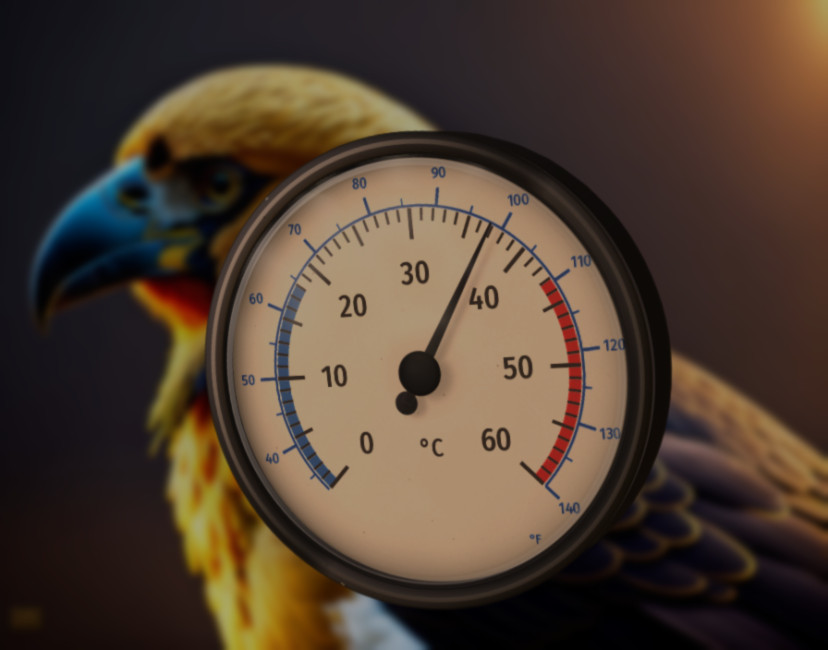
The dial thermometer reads 37 °C
